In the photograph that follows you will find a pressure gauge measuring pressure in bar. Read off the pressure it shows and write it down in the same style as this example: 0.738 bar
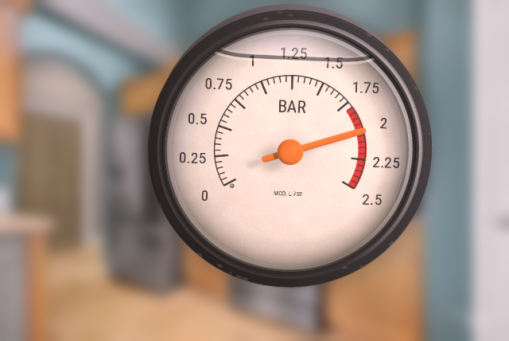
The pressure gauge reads 2 bar
